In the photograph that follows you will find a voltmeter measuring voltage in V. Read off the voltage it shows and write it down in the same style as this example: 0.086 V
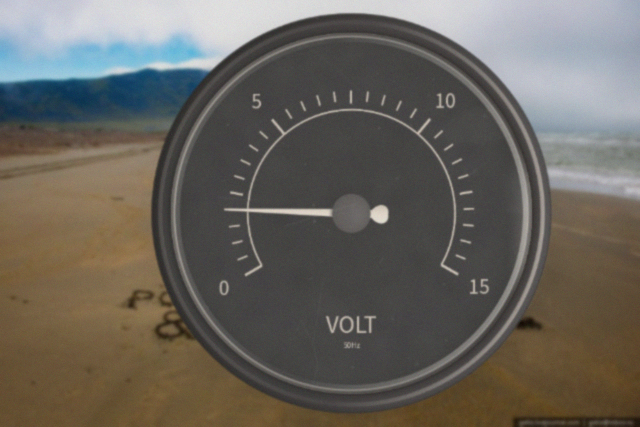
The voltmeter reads 2 V
